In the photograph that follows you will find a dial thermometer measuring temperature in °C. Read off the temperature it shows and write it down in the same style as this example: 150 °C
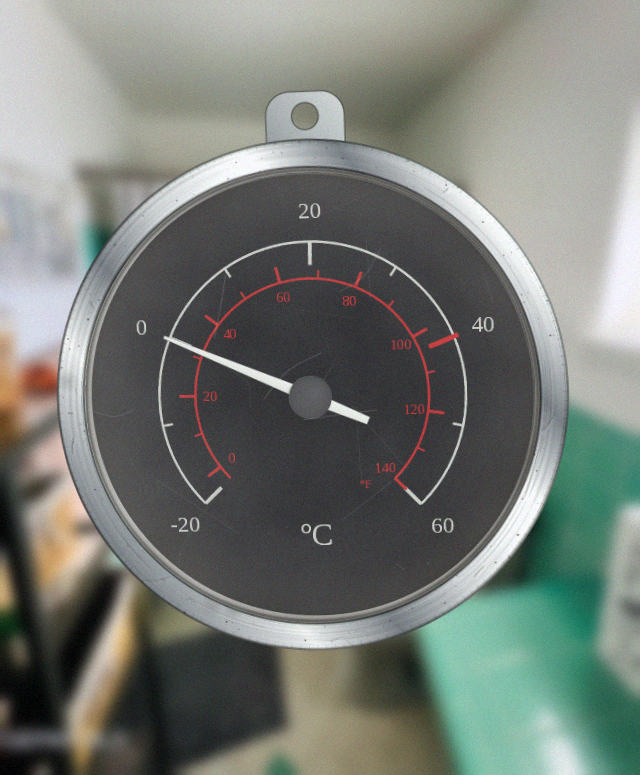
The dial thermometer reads 0 °C
